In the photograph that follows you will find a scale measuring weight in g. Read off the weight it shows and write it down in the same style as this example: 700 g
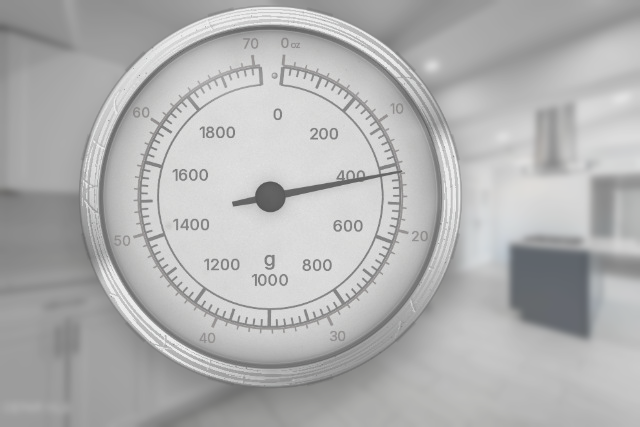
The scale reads 420 g
